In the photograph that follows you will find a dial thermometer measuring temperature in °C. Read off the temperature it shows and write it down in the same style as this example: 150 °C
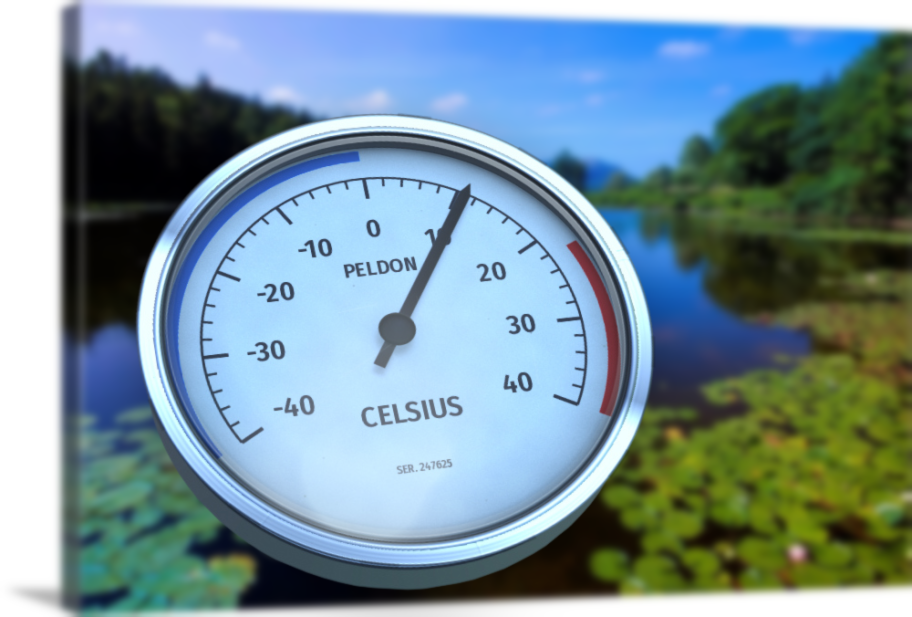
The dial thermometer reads 11 °C
